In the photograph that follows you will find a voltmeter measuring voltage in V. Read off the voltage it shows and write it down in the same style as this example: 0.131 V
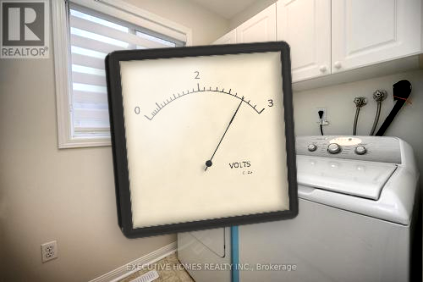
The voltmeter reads 2.7 V
